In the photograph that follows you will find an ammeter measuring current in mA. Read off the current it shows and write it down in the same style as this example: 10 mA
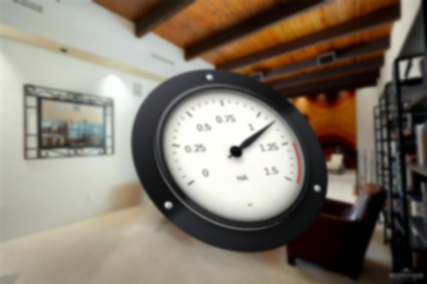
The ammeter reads 1.1 mA
